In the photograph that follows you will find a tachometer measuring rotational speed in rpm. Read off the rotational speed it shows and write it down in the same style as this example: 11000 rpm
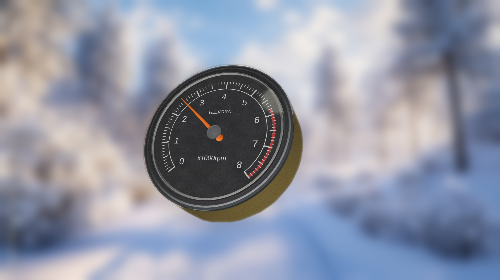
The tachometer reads 2500 rpm
